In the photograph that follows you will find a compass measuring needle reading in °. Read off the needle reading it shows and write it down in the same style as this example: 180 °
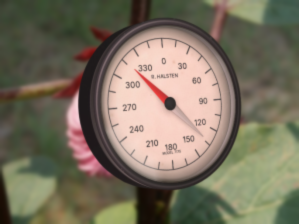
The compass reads 315 °
